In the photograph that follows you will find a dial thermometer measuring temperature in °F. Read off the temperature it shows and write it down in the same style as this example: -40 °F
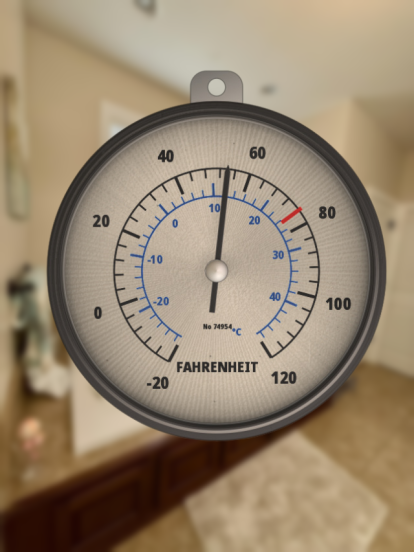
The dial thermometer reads 54 °F
